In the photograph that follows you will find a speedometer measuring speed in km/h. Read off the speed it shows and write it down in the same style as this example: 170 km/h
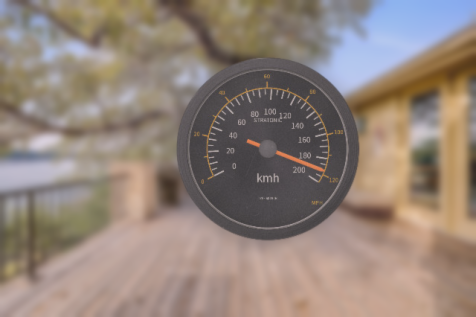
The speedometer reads 190 km/h
